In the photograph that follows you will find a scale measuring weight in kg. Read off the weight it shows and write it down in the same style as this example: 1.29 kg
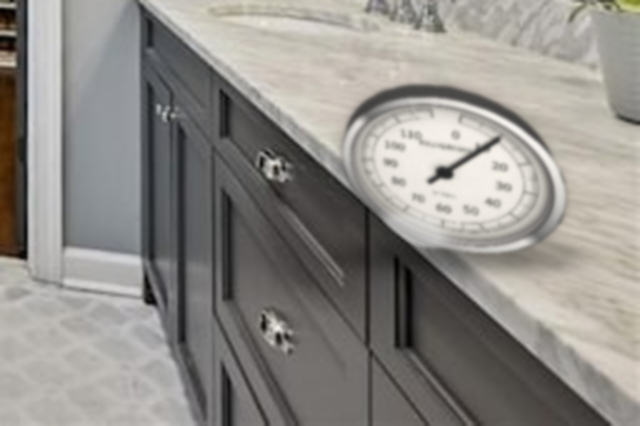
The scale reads 10 kg
